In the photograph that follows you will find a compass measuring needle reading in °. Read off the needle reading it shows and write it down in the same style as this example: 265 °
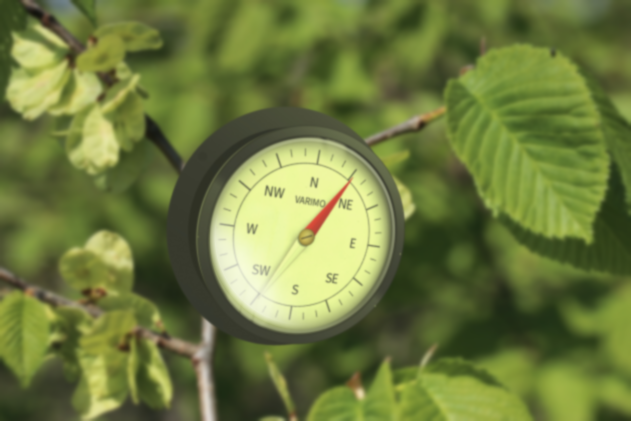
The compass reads 30 °
